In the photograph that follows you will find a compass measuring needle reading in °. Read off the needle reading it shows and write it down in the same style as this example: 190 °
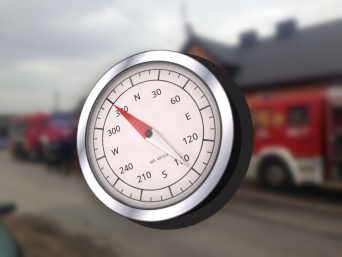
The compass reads 330 °
